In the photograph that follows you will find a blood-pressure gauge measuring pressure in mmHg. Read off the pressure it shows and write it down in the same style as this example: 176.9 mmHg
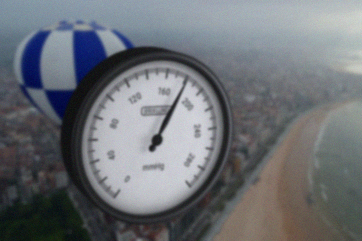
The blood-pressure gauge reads 180 mmHg
